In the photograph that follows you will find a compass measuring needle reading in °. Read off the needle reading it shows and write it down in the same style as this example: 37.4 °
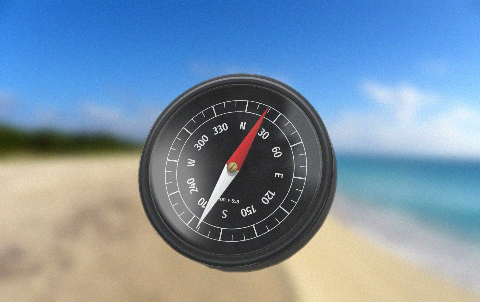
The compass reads 20 °
